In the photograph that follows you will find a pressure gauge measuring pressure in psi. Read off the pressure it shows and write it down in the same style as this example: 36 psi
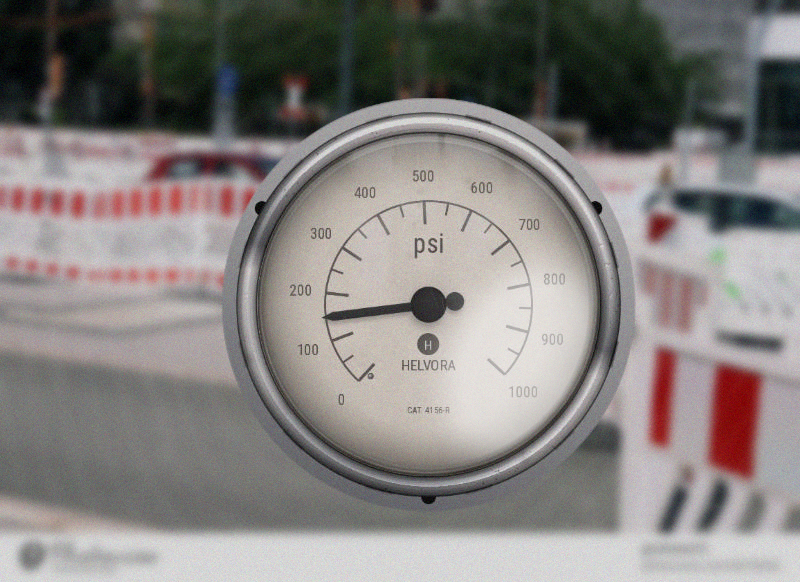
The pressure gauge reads 150 psi
